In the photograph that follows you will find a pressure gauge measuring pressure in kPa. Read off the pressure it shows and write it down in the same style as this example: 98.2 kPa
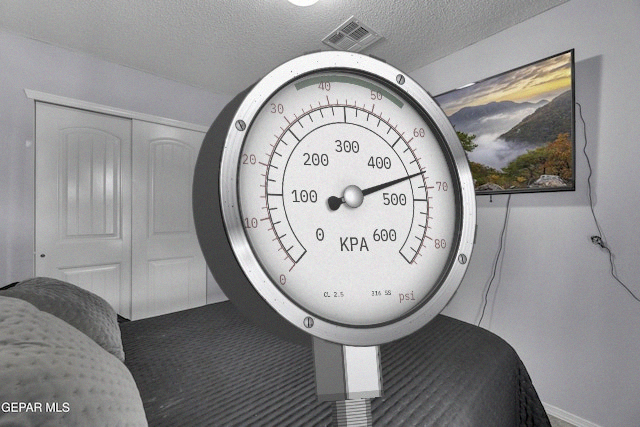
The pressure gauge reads 460 kPa
